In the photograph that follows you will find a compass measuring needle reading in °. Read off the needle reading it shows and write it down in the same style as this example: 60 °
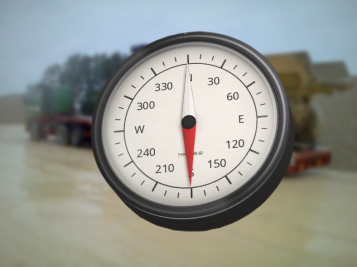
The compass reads 180 °
